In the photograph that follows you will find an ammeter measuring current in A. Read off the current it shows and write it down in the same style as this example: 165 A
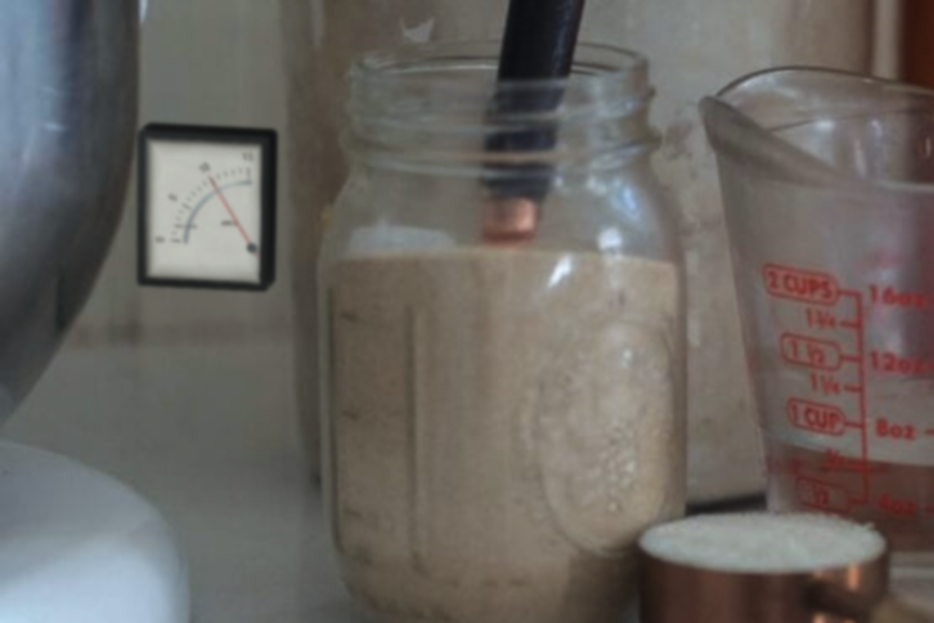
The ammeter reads 10 A
